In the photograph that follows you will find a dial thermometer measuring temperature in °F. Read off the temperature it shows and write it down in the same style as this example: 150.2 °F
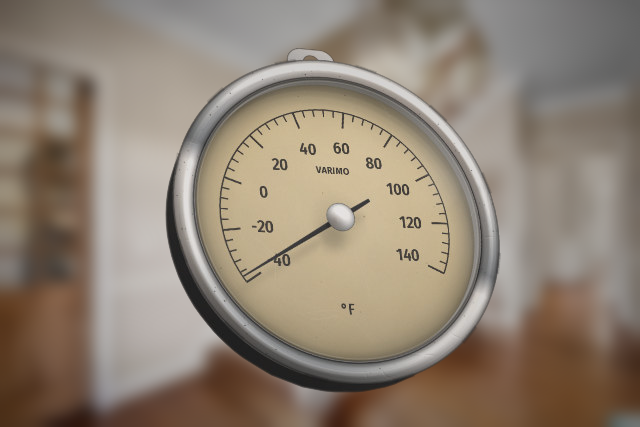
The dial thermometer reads -38 °F
